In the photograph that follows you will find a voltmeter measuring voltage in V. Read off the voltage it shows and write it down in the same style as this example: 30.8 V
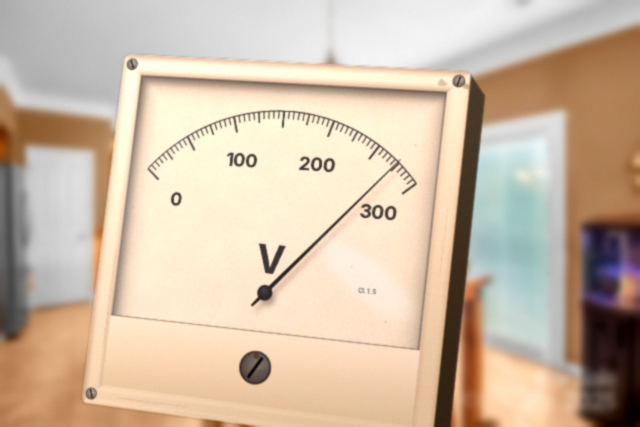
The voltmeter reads 275 V
